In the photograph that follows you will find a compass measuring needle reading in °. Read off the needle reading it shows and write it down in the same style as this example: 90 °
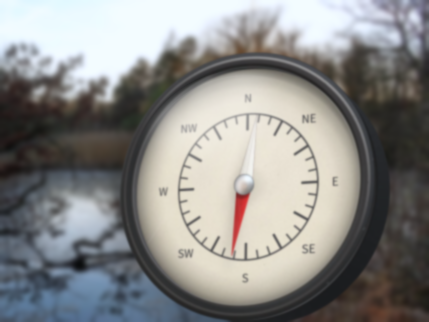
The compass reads 190 °
